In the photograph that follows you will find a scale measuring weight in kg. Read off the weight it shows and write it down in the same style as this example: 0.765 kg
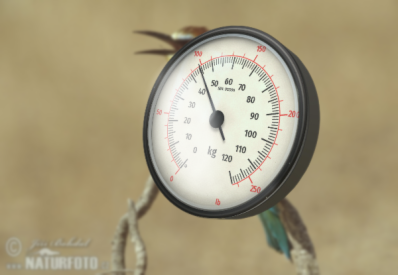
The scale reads 45 kg
